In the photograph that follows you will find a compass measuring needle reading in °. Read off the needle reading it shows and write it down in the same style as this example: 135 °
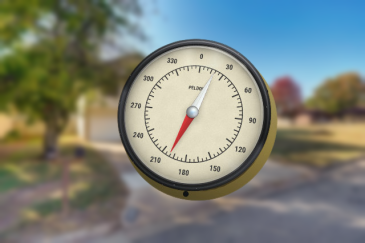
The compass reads 200 °
